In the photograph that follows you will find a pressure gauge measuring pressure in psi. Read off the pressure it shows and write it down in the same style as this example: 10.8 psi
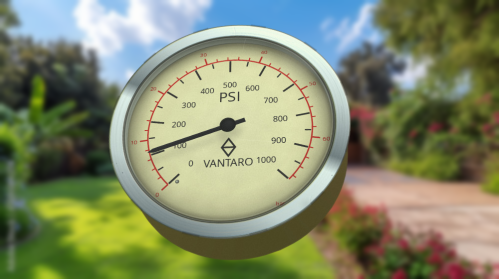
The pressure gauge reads 100 psi
